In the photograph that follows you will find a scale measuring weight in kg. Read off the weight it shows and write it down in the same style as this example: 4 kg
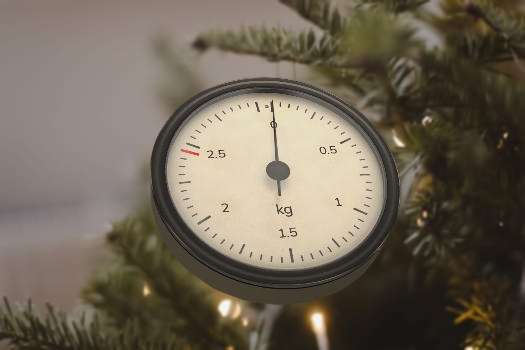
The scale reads 0 kg
